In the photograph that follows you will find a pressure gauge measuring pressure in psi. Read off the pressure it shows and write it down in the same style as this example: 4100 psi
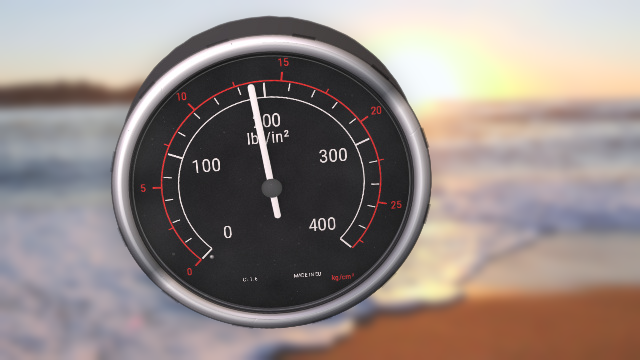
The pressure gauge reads 190 psi
